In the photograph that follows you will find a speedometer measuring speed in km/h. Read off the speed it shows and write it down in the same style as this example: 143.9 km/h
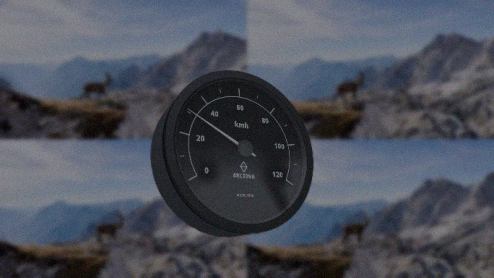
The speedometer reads 30 km/h
